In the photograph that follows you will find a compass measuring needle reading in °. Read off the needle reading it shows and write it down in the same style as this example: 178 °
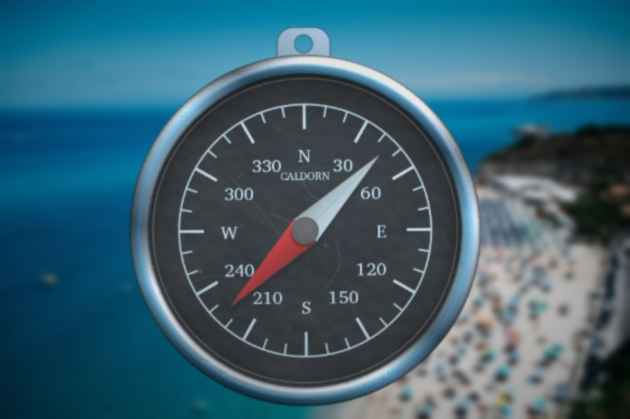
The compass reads 225 °
